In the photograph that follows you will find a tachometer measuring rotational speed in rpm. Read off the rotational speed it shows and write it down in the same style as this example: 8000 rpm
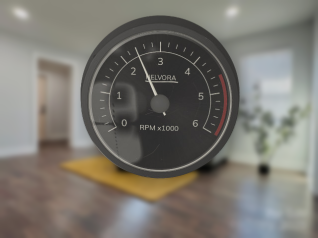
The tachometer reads 2400 rpm
